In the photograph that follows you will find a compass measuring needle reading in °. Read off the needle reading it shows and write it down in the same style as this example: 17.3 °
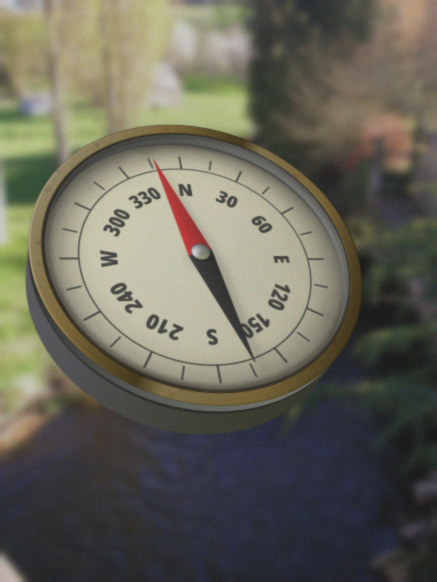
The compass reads 345 °
